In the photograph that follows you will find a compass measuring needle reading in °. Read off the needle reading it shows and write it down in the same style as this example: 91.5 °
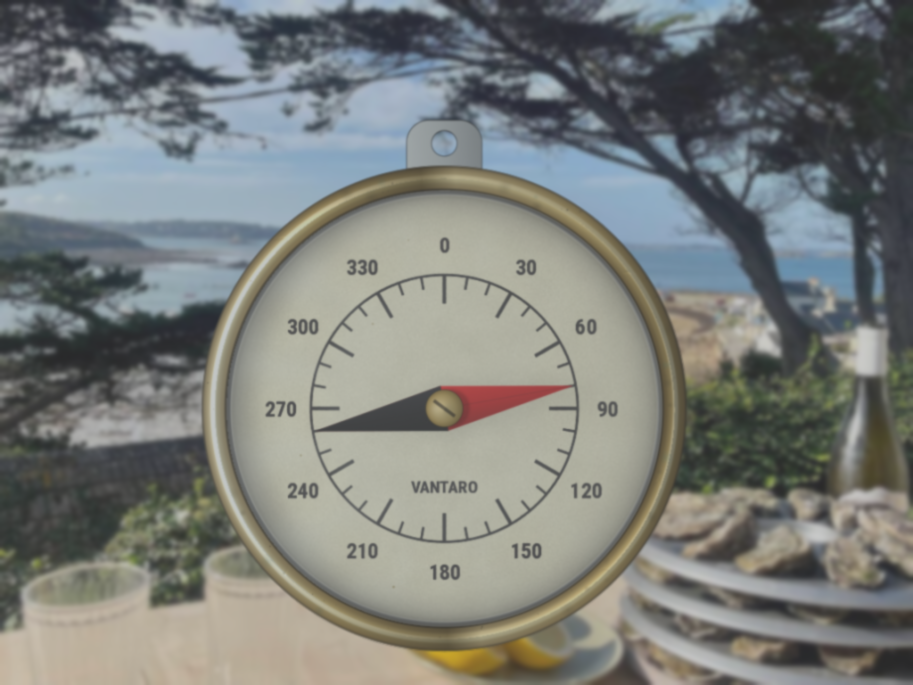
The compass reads 80 °
